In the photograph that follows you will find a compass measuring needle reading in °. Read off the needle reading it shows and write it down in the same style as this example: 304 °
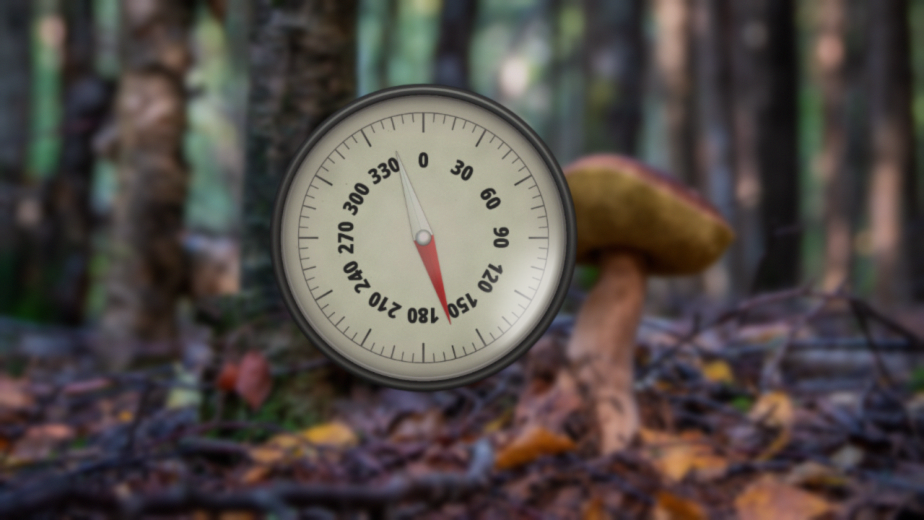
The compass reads 162.5 °
